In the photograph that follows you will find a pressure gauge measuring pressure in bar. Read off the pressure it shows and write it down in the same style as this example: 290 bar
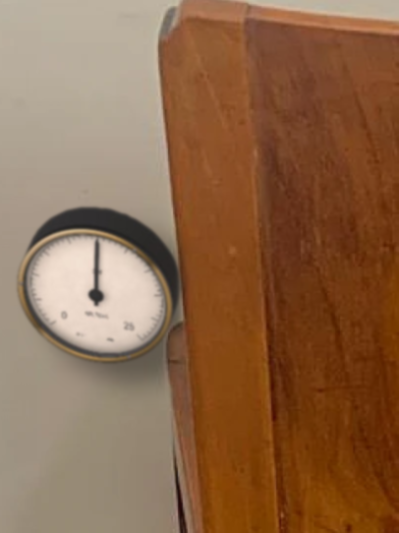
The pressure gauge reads 12.5 bar
